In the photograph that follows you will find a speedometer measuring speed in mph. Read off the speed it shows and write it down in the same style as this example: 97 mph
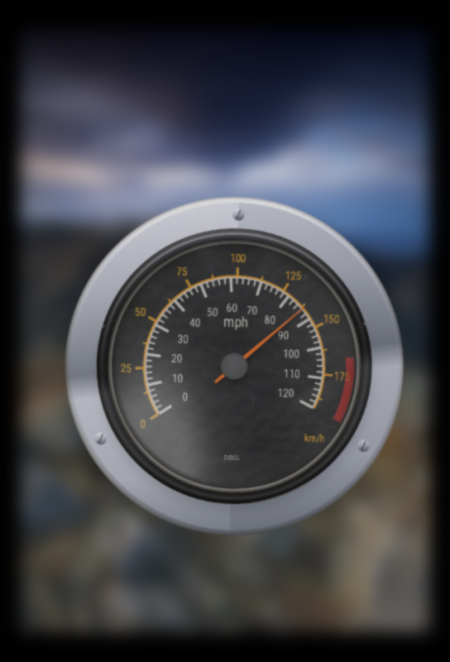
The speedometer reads 86 mph
